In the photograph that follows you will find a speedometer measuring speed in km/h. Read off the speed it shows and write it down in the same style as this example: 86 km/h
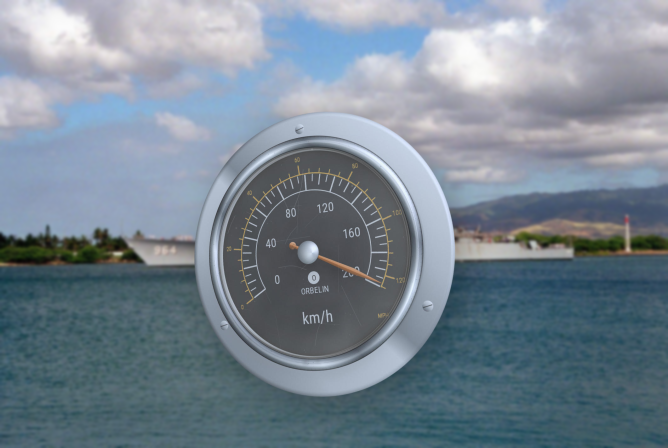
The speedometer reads 197.5 km/h
